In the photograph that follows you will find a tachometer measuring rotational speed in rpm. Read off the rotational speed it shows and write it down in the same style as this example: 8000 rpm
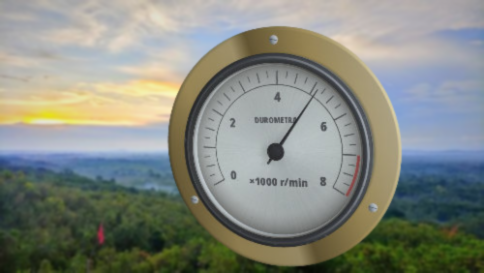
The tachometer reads 5125 rpm
